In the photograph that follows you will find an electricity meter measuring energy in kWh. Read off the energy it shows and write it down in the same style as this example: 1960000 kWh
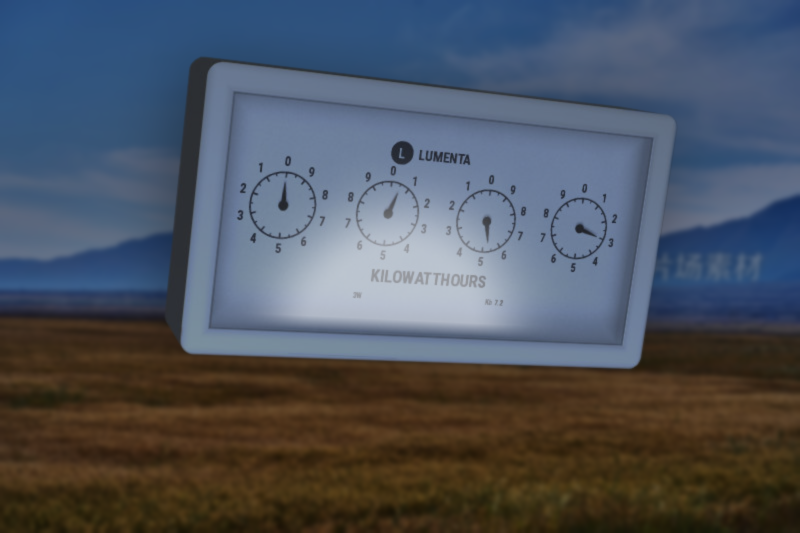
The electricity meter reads 53 kWh
